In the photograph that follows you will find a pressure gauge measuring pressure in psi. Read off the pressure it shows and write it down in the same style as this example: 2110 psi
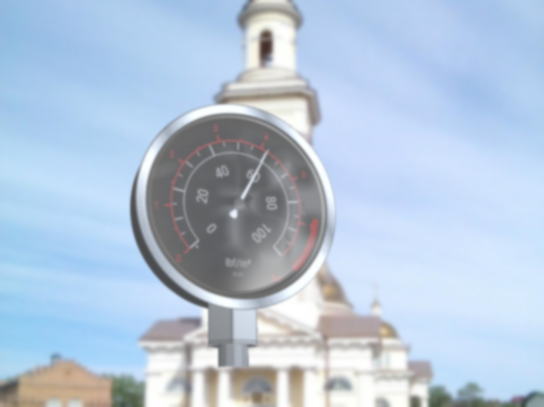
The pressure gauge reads 60 psi
